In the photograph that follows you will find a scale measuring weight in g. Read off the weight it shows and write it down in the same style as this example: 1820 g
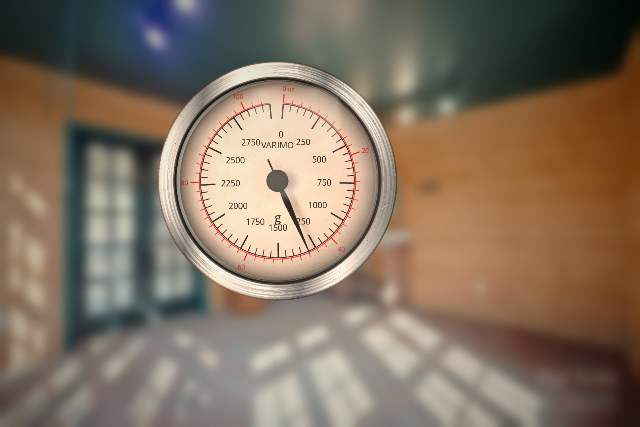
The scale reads 1300 g
